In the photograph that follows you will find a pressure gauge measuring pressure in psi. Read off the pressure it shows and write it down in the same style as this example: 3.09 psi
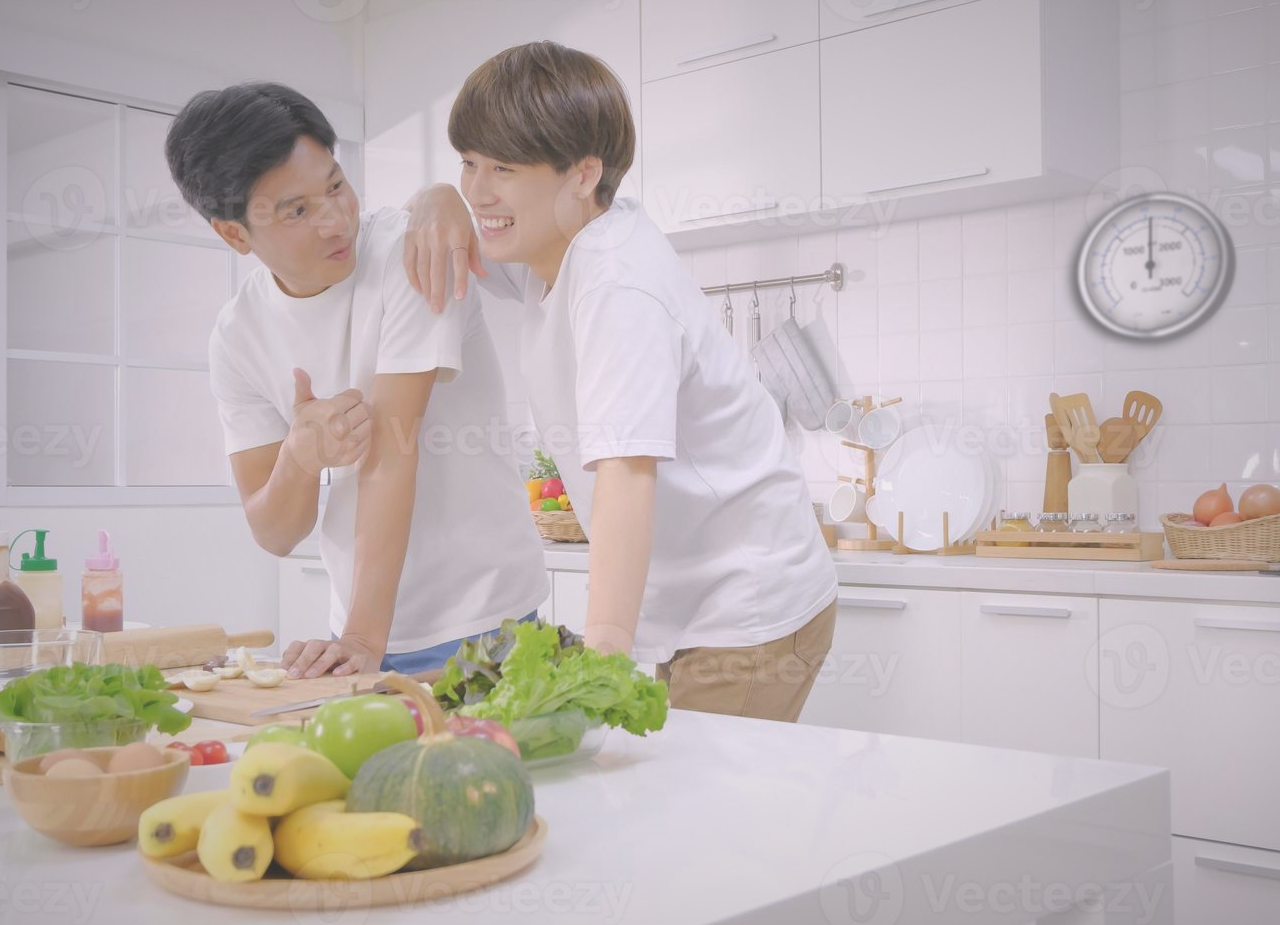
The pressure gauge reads 1500 psi
